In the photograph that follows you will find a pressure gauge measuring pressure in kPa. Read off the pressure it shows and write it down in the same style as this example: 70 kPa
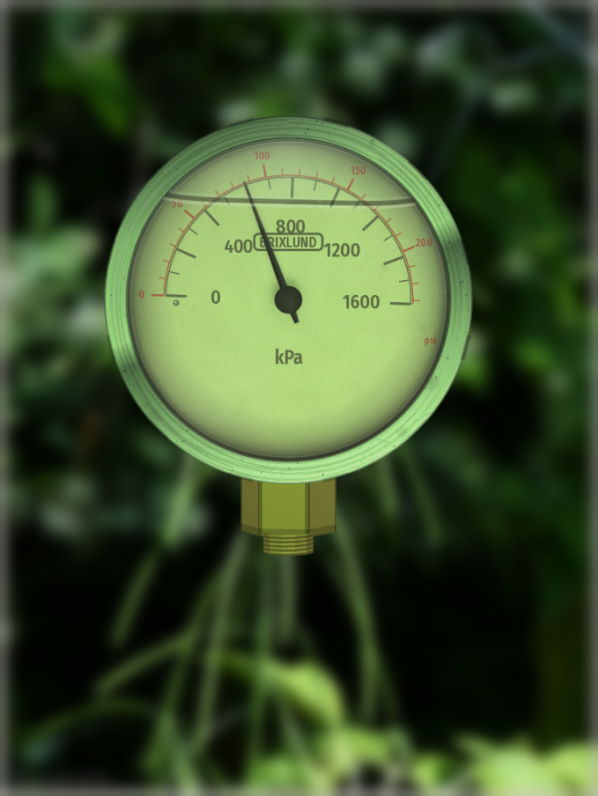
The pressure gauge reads 600 kPa
